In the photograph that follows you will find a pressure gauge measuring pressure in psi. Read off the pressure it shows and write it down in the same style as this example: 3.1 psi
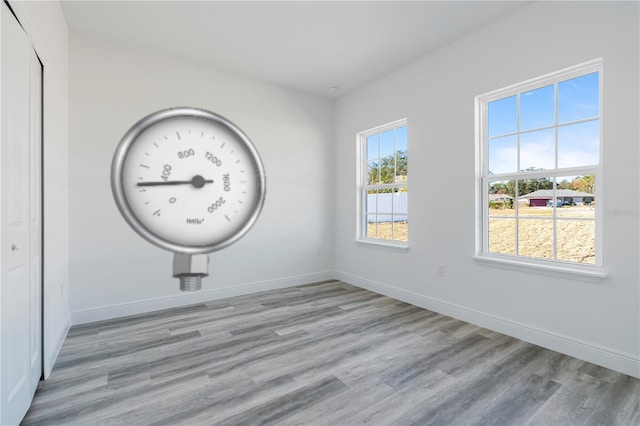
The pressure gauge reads 250 psi
